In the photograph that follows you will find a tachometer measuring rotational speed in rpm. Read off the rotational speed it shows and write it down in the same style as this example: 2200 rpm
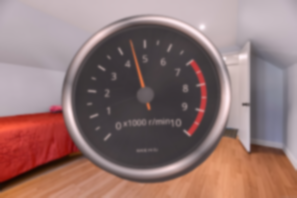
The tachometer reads 4500 rpm
